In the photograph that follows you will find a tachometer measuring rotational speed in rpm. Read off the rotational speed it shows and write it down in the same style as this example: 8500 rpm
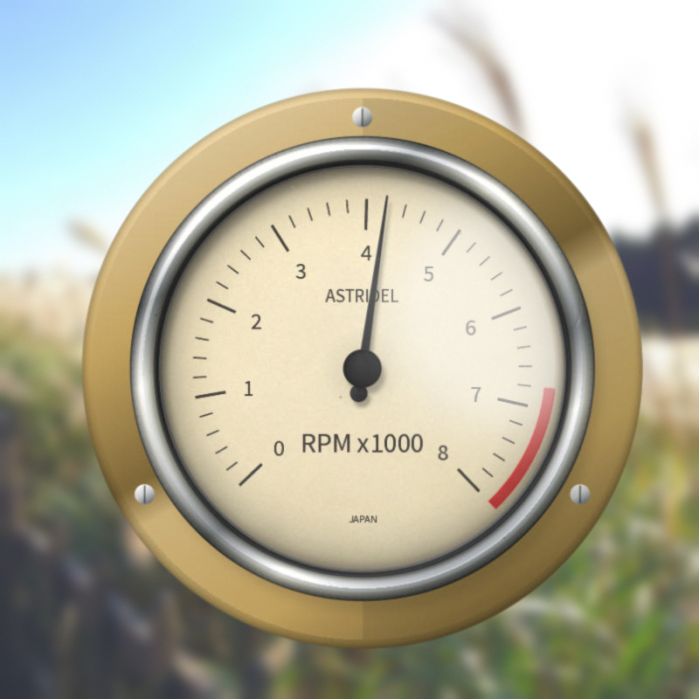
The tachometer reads 4200 rpm
